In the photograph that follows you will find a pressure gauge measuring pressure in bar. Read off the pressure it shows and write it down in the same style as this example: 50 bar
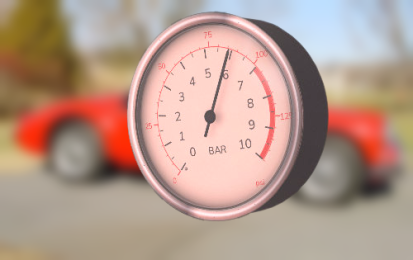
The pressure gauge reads 6 bar
